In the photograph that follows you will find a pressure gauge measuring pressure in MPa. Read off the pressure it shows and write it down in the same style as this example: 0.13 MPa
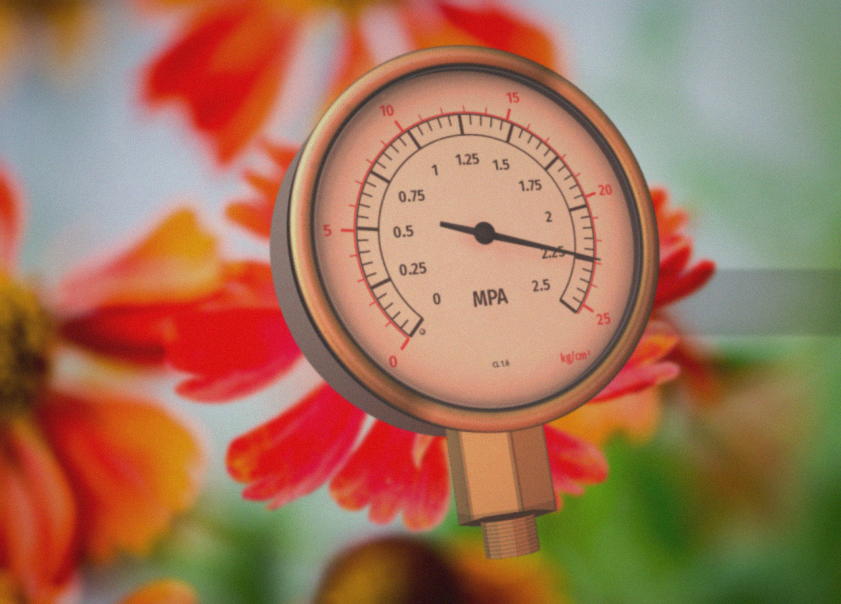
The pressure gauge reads 2.25 MPa
